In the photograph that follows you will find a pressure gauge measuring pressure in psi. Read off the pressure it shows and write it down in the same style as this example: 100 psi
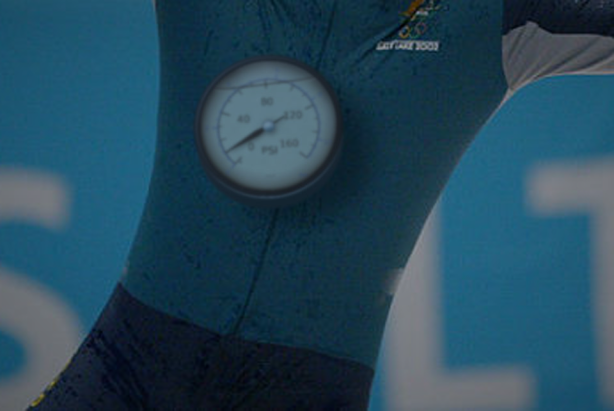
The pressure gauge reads 10 psi
